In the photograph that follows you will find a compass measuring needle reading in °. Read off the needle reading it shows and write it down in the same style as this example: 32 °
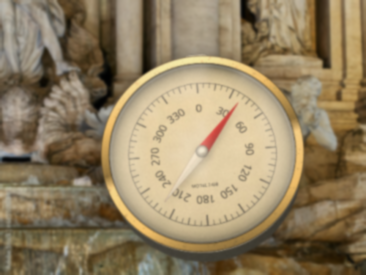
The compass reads 40 °
